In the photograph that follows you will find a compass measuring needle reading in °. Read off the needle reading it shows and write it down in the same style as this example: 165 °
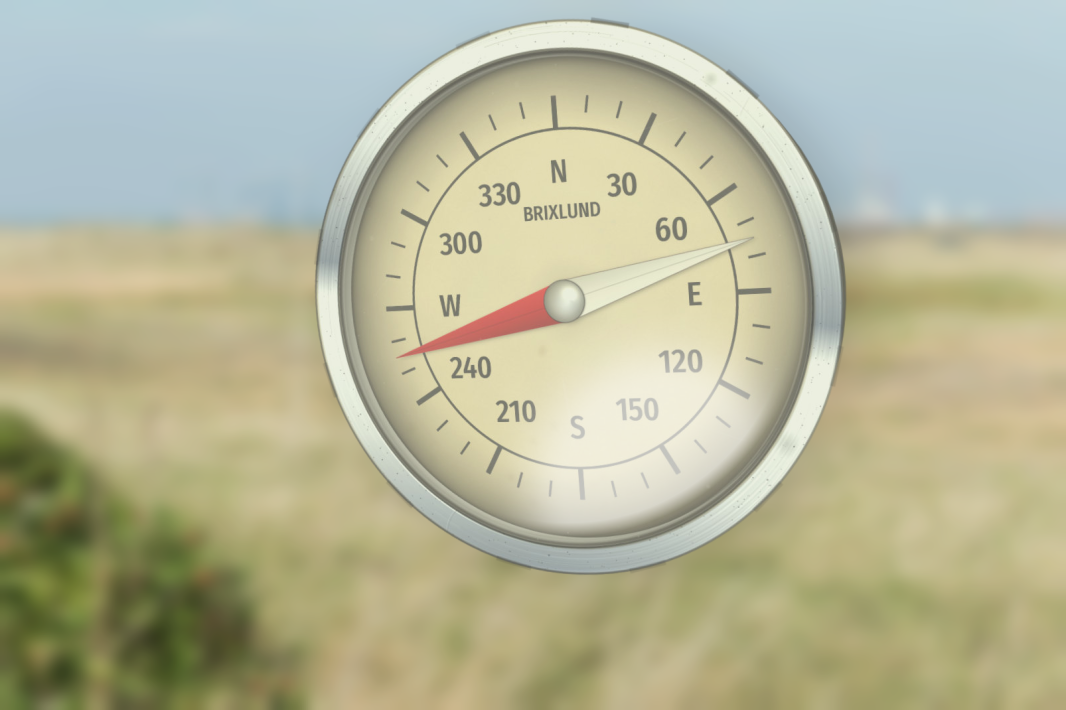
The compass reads 255 °
